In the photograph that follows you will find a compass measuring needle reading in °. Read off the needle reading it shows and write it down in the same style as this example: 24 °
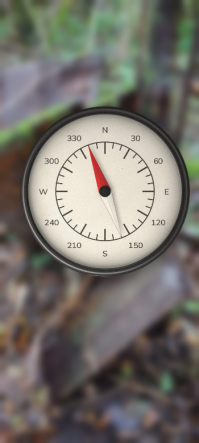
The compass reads 340 °
